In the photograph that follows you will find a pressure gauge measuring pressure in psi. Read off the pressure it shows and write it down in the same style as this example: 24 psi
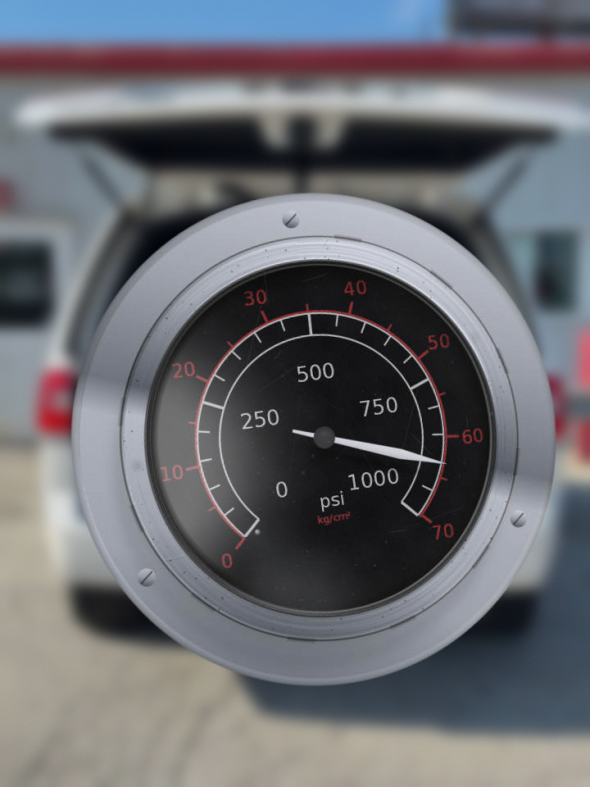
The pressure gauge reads 900 psi
